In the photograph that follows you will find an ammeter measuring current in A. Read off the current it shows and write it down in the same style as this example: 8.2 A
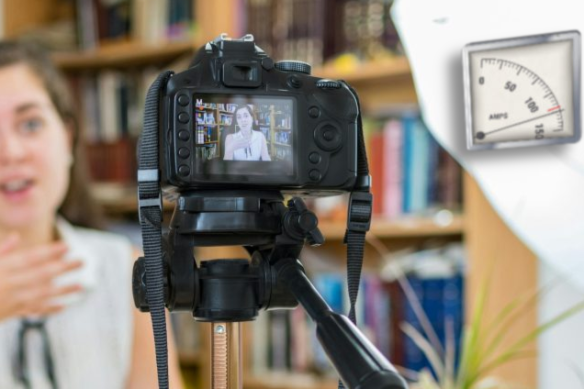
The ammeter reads 125 A
